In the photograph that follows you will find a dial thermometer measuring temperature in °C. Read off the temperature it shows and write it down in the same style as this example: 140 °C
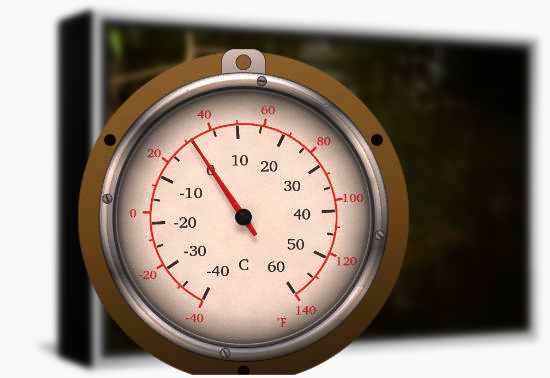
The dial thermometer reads 0 °C
